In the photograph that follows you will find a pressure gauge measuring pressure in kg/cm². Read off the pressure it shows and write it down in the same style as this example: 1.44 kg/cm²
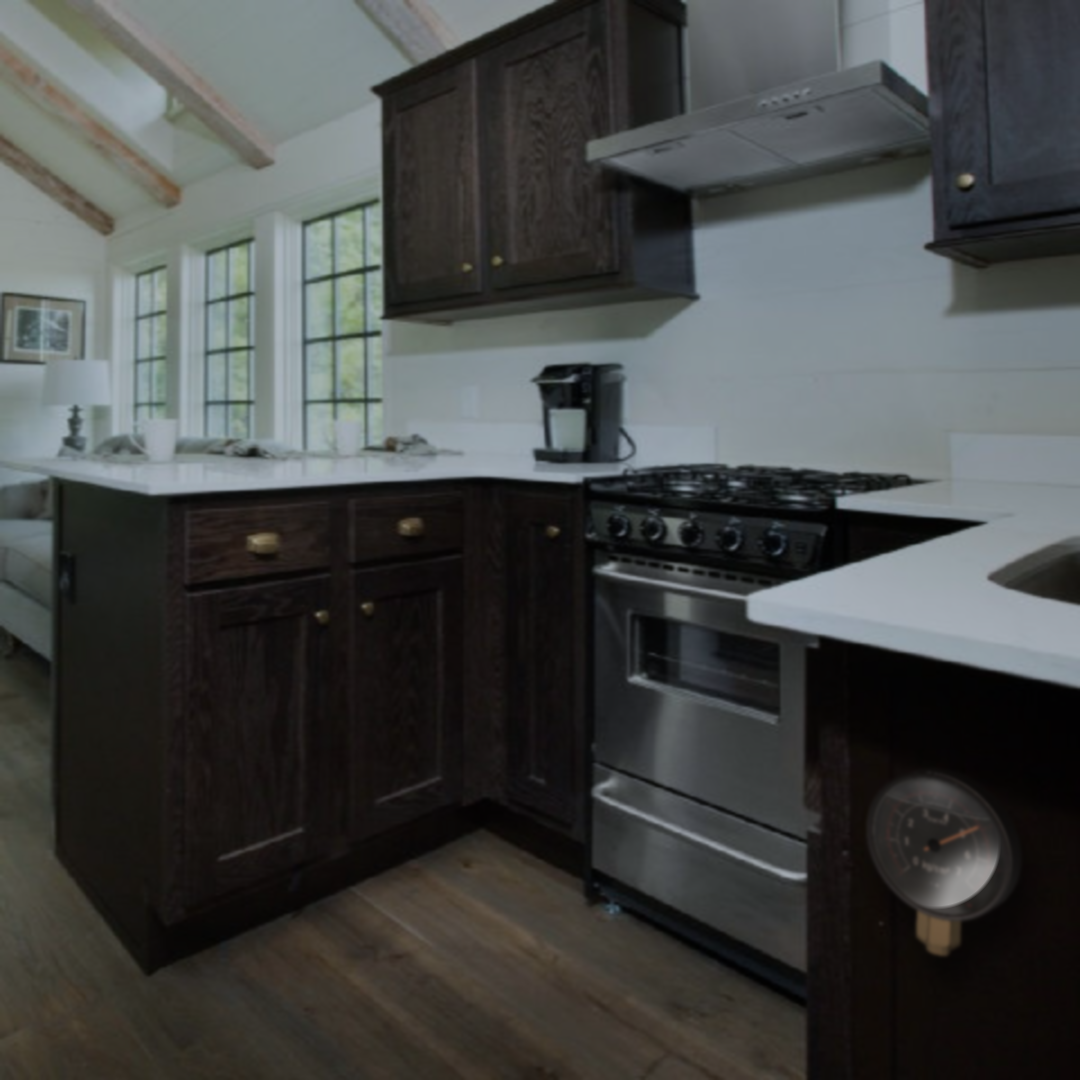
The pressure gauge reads 5 kg/cm²
